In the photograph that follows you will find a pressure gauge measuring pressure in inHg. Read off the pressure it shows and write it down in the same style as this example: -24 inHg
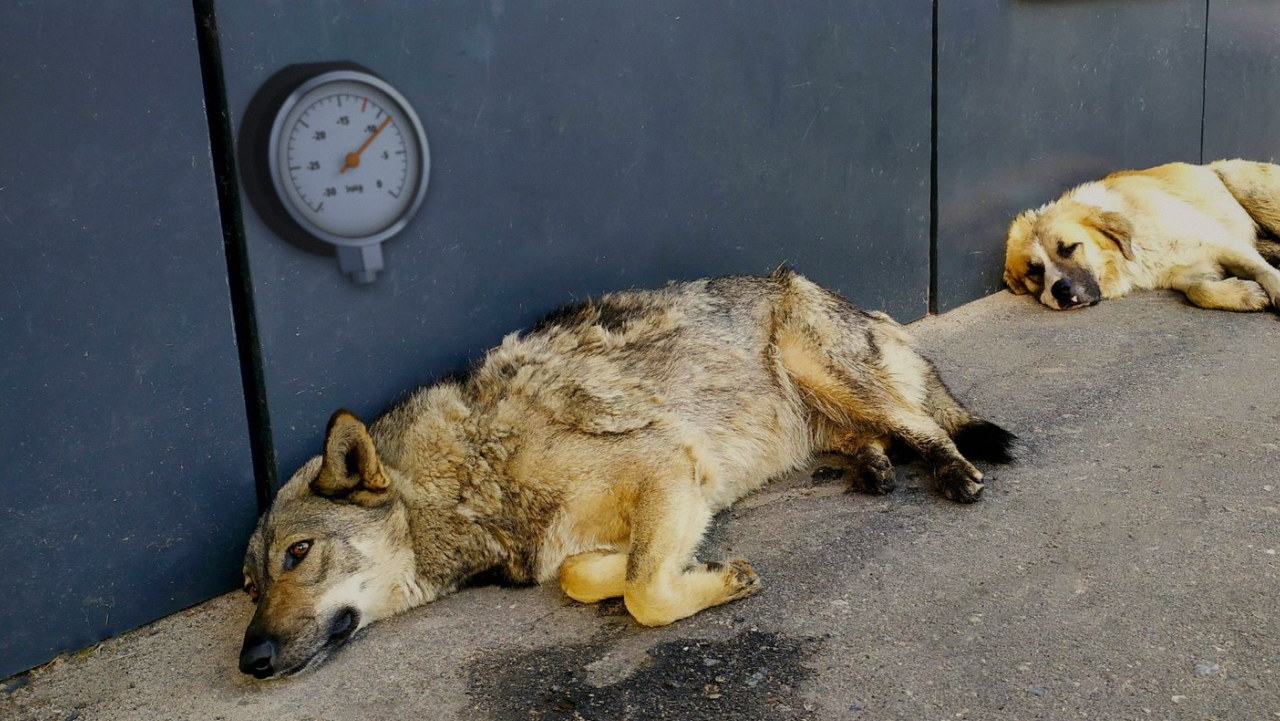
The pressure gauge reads -9 inHg
